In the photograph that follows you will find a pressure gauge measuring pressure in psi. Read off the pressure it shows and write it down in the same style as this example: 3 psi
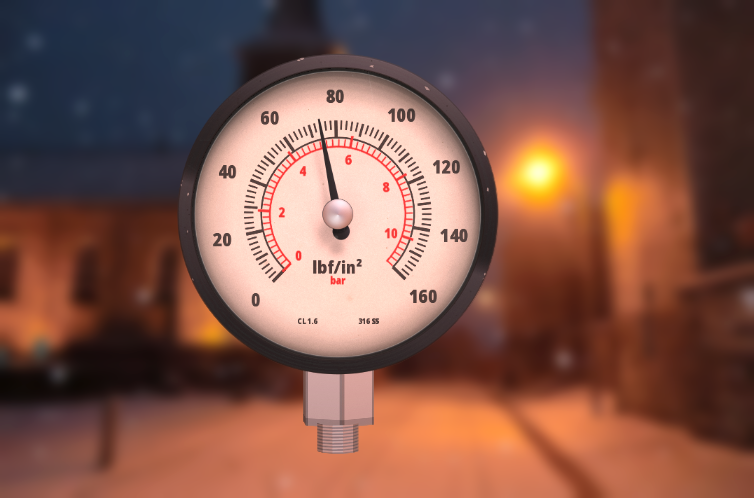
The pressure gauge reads 74 psi
